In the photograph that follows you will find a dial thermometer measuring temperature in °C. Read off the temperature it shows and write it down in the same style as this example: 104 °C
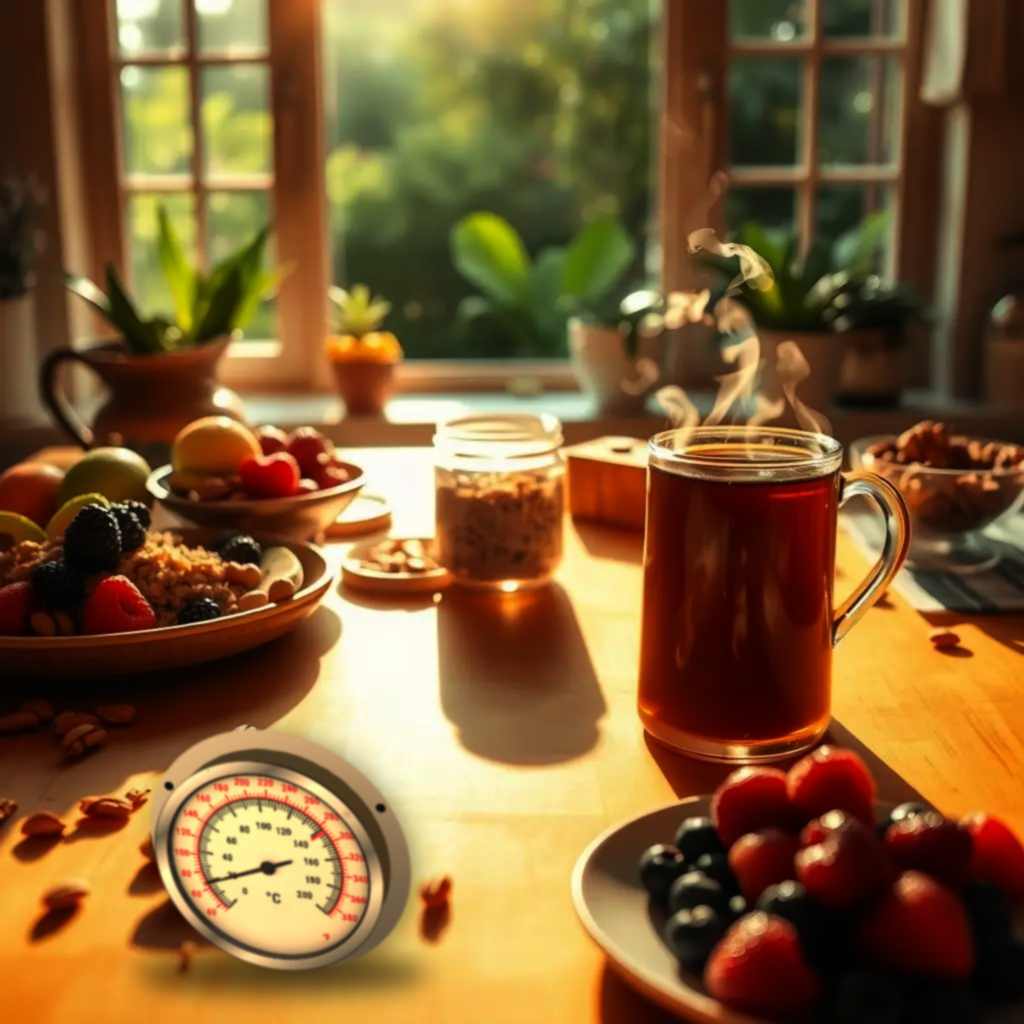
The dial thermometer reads 20 °C
